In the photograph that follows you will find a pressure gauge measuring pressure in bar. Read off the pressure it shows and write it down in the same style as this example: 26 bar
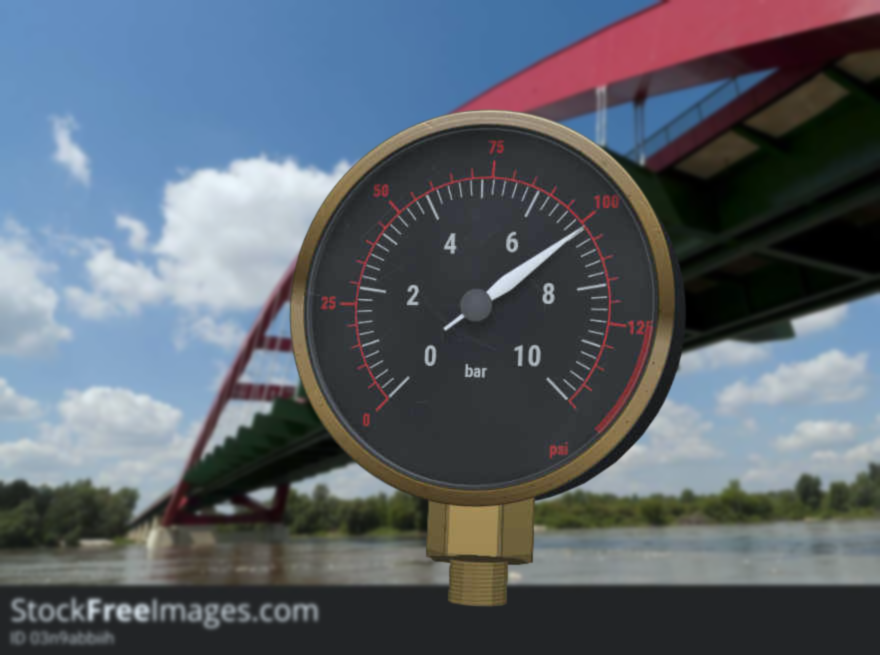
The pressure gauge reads 7 bar
